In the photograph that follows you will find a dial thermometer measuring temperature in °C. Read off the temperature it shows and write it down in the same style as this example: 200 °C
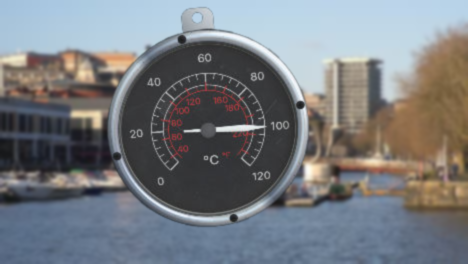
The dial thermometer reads 100 °C
